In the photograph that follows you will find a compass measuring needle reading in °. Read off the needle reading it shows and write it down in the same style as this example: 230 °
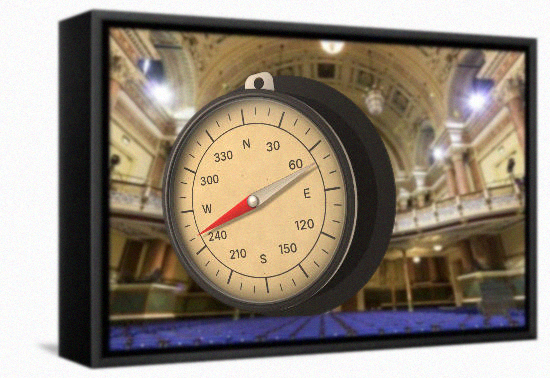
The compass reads 250 °
